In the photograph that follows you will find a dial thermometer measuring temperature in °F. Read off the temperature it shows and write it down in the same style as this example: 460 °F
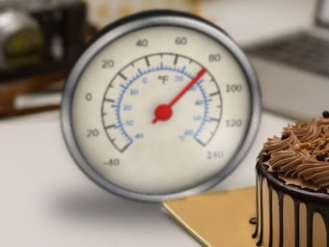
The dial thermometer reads 80 °F
